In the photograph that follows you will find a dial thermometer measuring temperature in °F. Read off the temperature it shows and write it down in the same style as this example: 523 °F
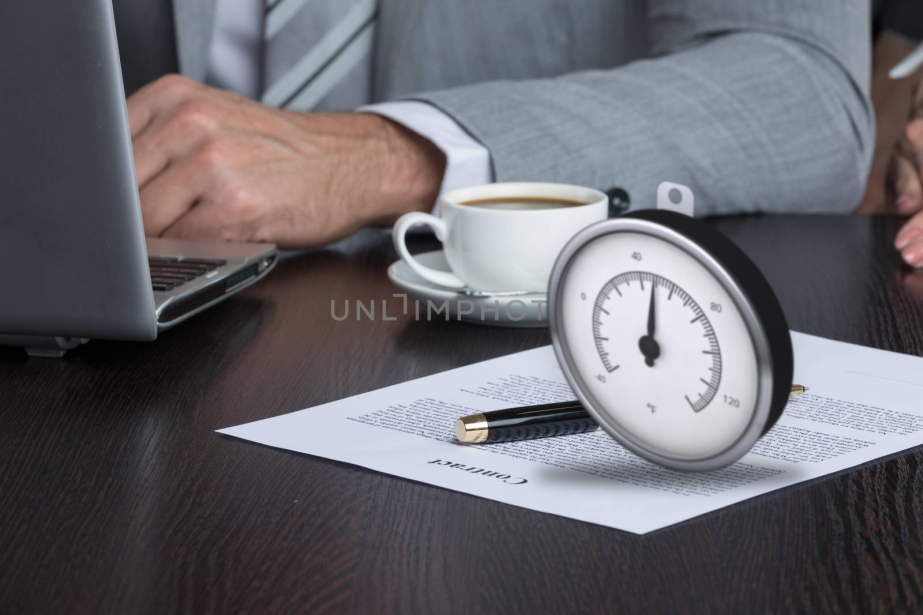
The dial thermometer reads 50 °F
